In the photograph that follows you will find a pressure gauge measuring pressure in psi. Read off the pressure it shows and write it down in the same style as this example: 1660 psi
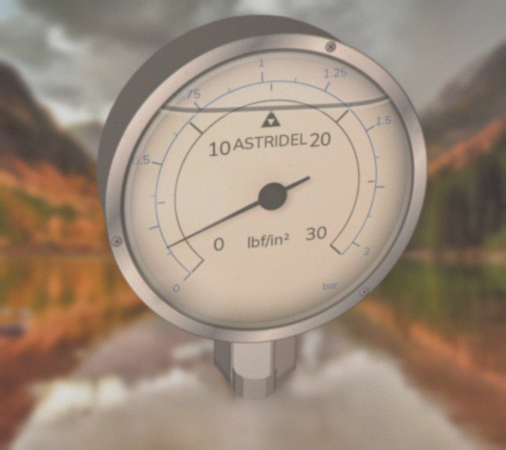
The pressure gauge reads 2.5 psi
